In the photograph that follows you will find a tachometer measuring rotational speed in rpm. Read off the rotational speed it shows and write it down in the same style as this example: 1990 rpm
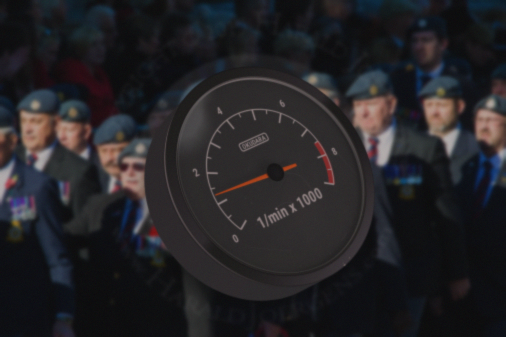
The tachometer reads 1250 rpm
